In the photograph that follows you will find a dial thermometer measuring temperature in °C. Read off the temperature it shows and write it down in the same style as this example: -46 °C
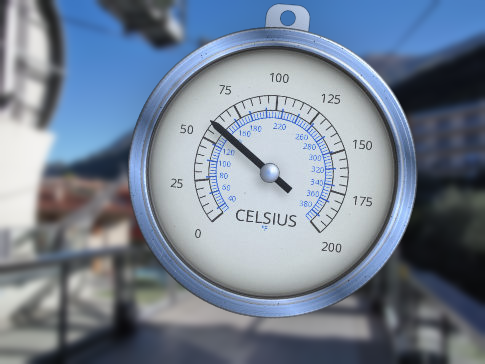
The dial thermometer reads 60 °C
